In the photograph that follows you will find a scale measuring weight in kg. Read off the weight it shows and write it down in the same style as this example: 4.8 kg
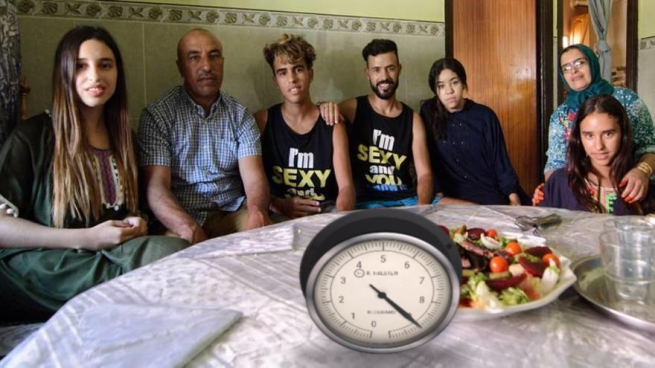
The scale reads 9 kg
